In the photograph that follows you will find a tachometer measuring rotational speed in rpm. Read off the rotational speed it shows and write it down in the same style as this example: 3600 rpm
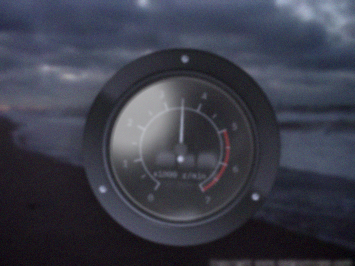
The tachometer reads 3500 rpm
